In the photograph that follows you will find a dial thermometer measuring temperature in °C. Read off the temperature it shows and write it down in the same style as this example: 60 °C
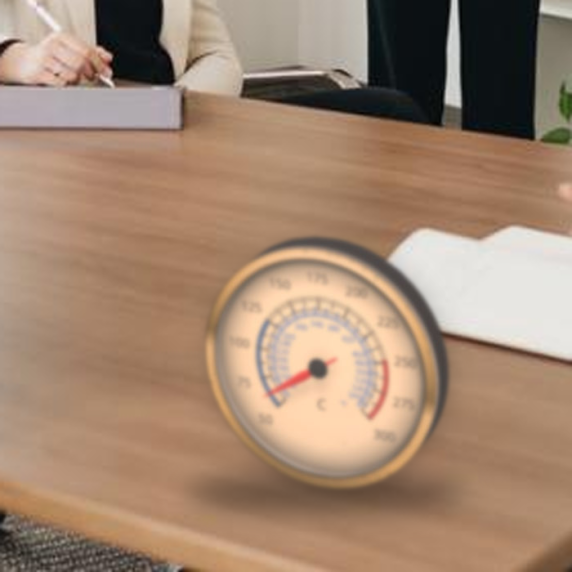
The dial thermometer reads 62.5 °C
